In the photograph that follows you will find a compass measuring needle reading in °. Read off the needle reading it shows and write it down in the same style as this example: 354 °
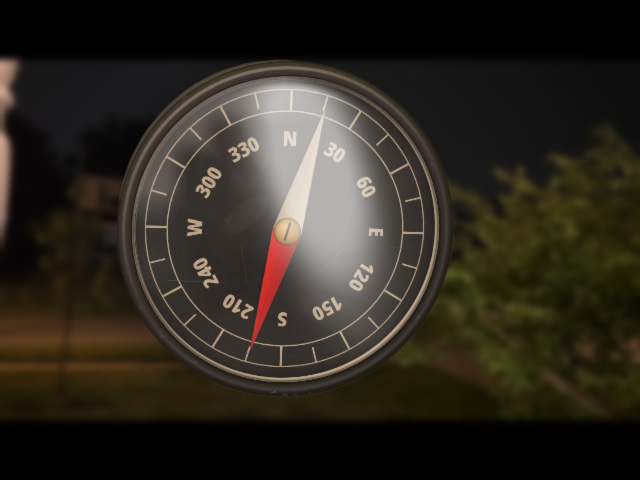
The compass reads 195 °
